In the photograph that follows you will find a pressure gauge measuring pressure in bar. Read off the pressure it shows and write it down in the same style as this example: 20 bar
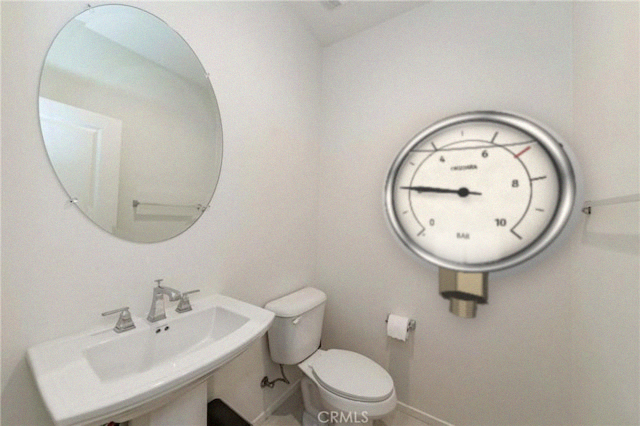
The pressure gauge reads 2 bar
